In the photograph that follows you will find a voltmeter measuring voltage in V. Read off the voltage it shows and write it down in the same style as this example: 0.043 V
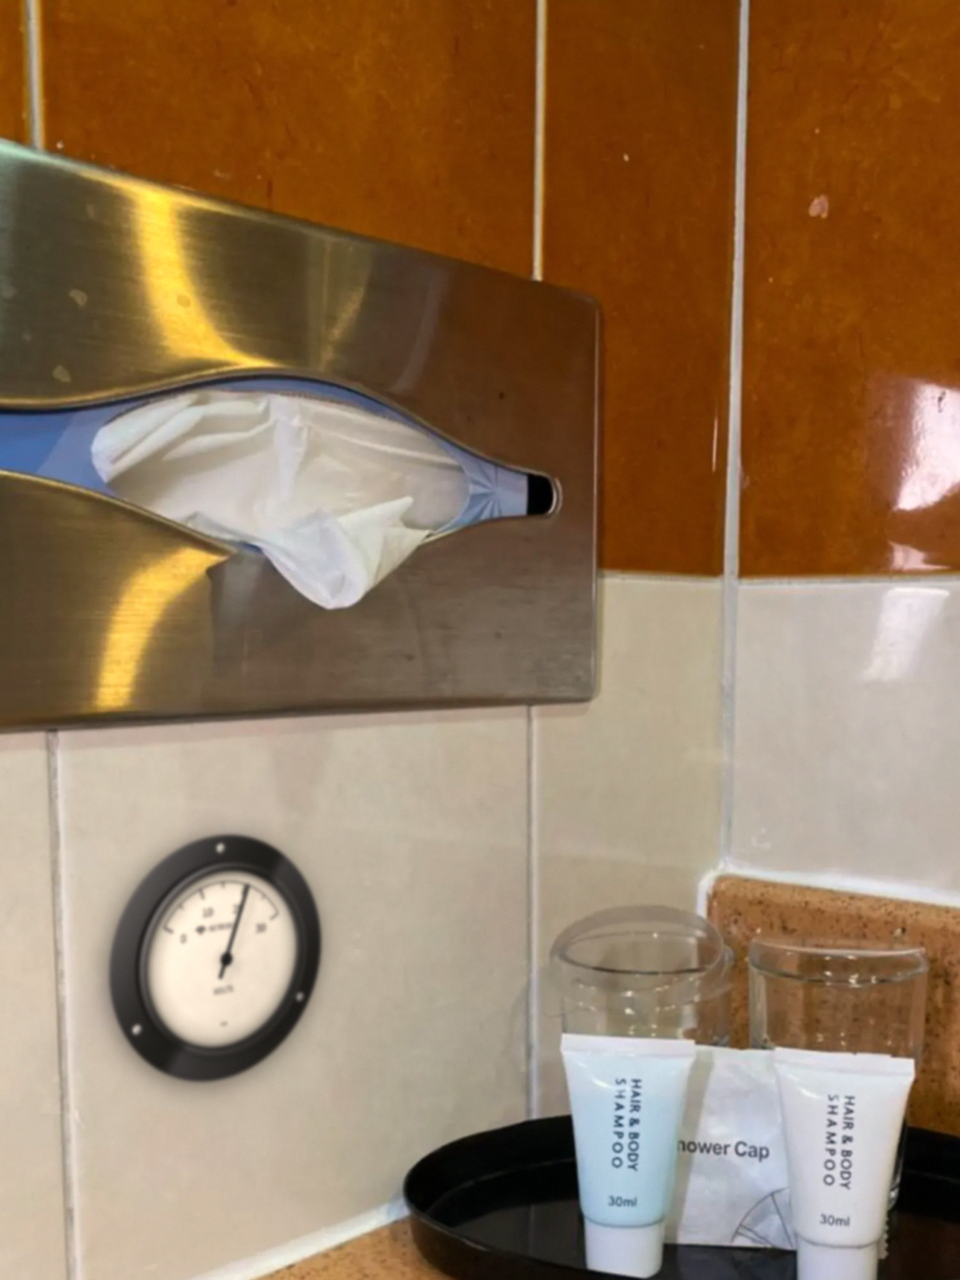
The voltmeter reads 20 V
